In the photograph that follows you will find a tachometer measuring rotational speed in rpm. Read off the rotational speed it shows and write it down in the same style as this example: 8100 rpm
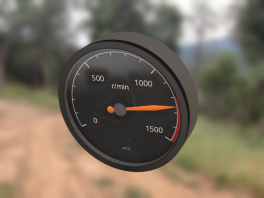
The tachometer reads 1250 rpm
